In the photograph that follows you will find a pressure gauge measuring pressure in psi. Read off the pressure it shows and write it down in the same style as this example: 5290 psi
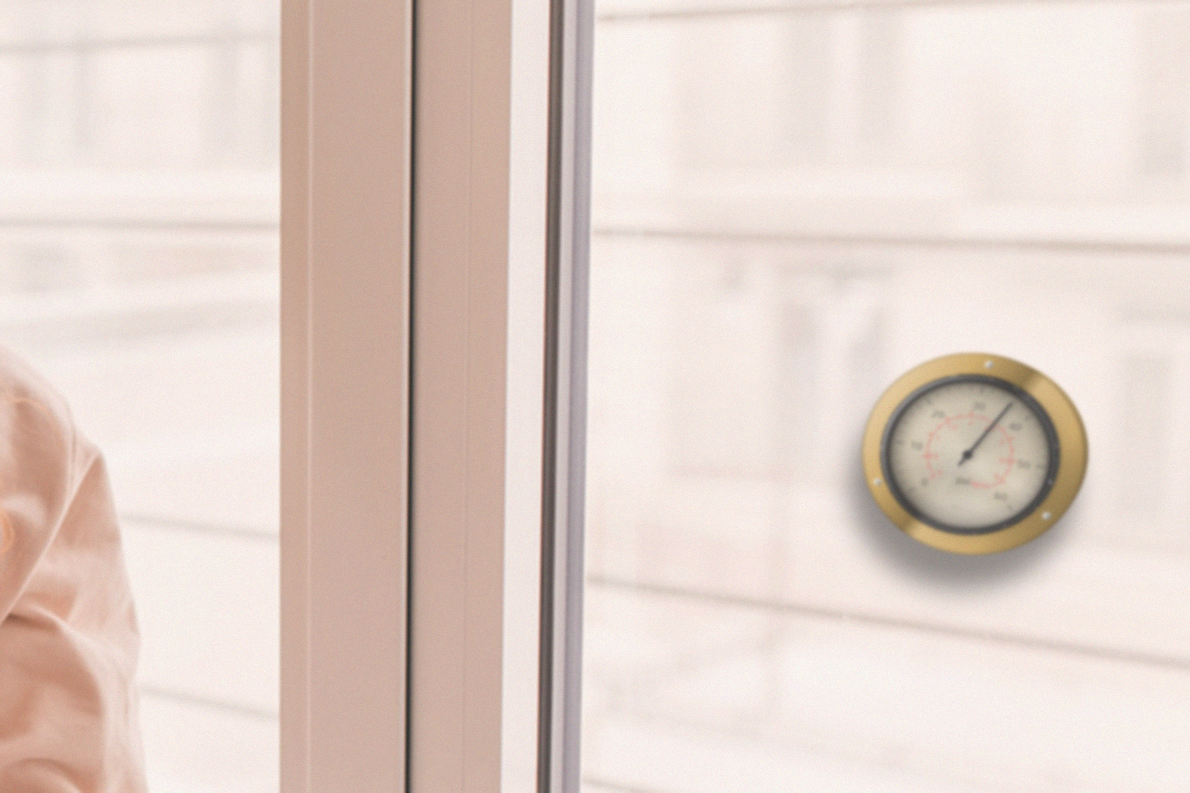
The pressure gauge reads 36 psi
